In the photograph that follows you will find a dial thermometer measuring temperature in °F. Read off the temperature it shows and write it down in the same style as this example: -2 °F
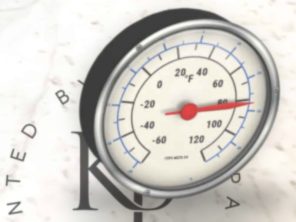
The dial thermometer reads 80 °F
